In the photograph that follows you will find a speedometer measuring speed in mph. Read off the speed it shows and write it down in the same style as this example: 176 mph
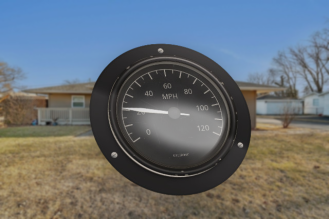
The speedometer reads 20 mph
